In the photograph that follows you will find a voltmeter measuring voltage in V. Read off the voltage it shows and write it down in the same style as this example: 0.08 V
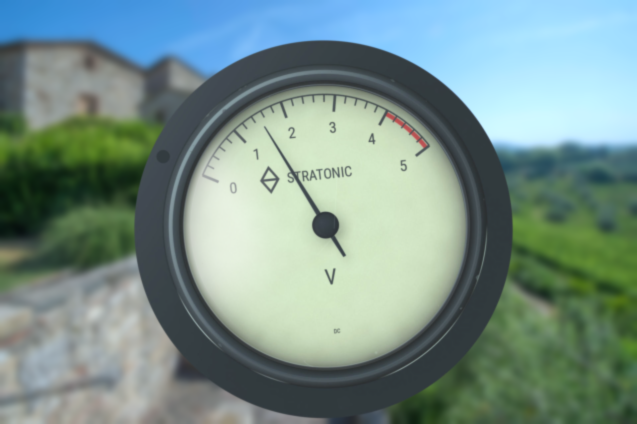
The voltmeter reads 1.5 V
